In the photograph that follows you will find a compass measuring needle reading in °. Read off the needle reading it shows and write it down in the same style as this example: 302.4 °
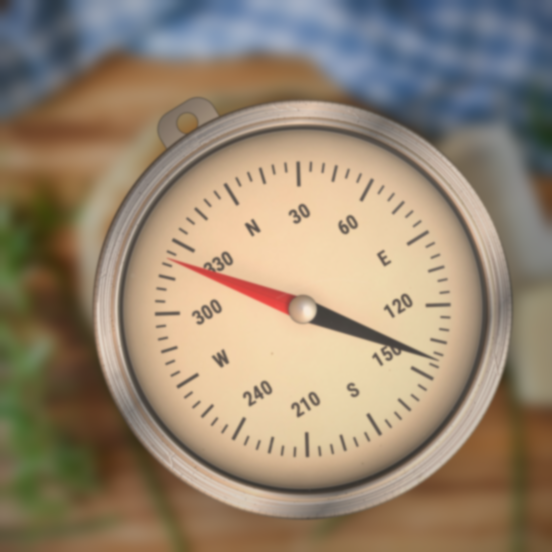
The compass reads 322.5 °
